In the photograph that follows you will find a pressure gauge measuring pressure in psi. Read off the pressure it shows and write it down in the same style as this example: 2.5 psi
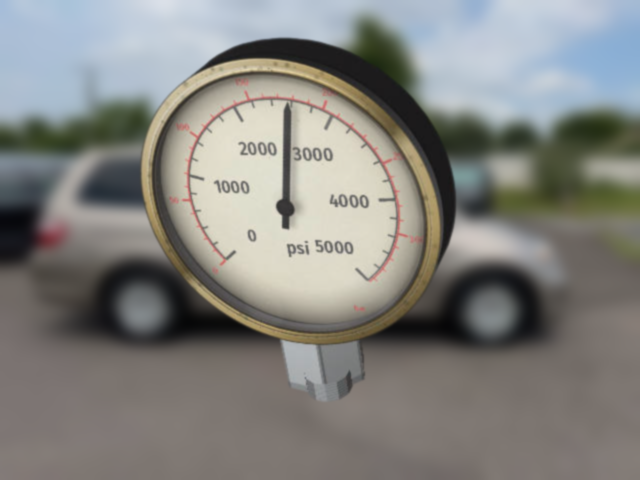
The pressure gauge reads 2600 psi
